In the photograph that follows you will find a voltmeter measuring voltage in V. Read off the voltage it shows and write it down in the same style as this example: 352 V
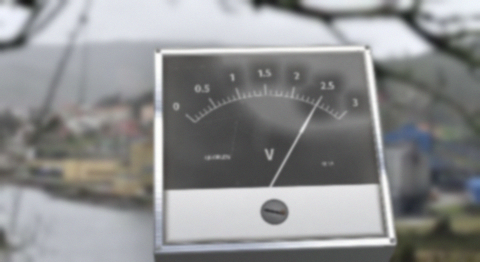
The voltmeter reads 2.5 V
